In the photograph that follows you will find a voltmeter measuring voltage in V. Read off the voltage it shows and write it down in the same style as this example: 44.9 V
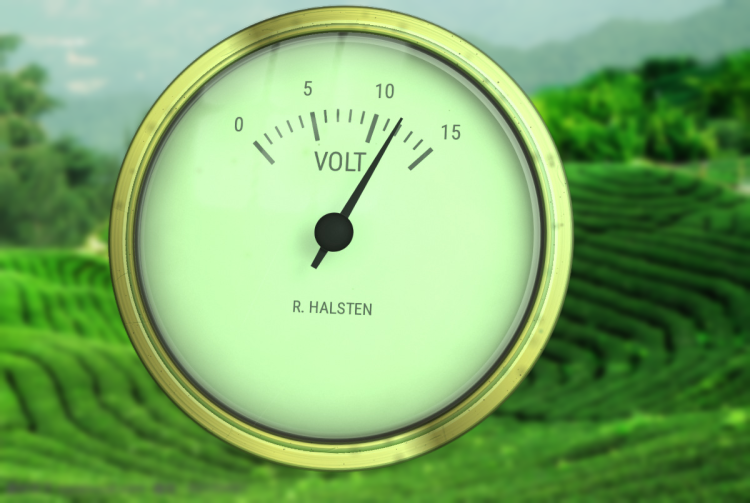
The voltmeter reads 12 V
